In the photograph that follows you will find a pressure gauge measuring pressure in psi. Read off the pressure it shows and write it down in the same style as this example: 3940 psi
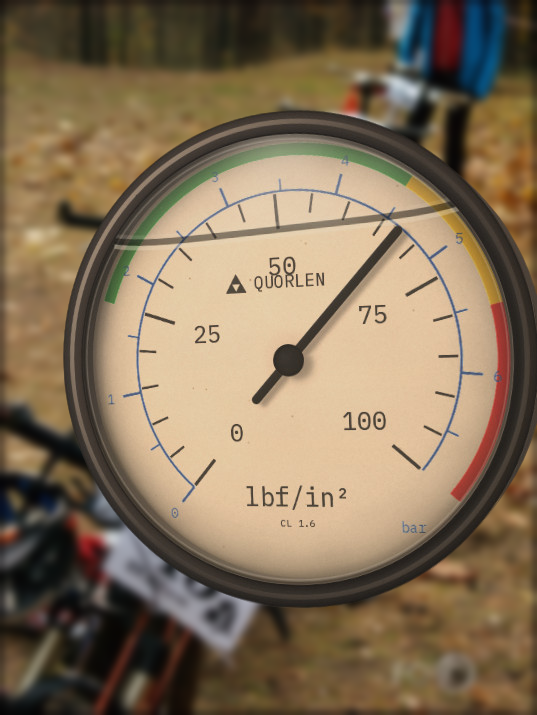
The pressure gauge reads 67.5 psi
